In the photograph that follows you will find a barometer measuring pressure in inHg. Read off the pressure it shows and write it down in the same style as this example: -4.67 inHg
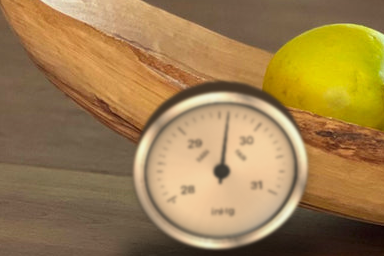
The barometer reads 29.6 inHg
